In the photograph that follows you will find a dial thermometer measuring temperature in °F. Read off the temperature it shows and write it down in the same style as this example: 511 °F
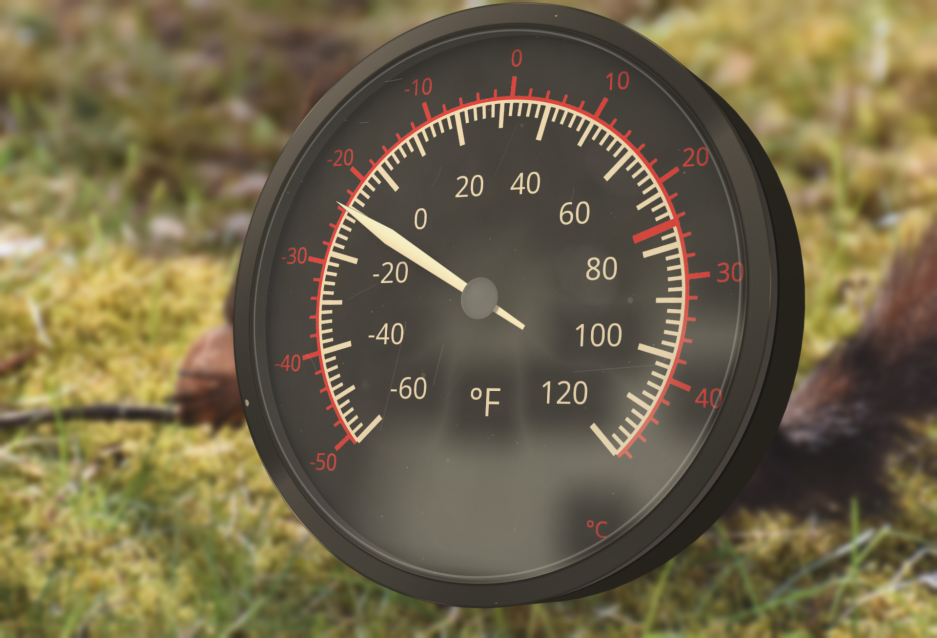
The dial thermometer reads -10 °F
